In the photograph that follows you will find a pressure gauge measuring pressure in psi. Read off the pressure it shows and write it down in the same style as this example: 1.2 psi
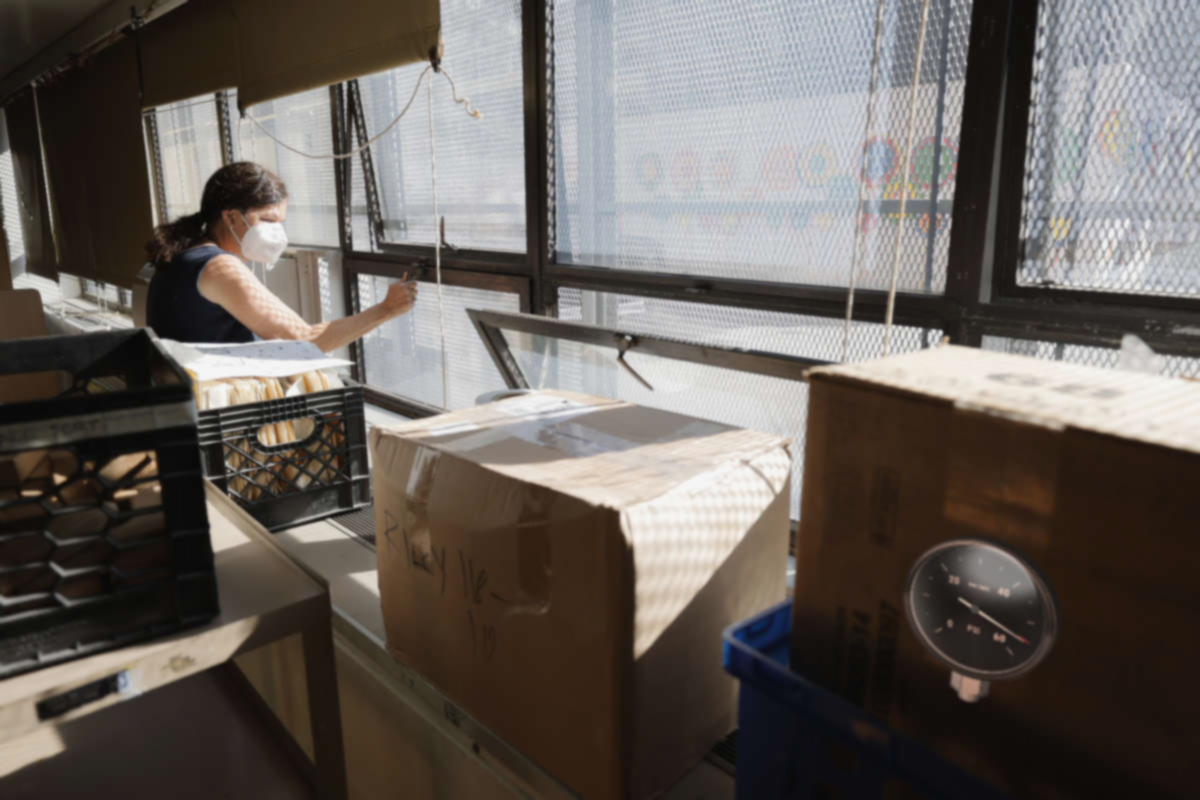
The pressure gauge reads 55 psi
